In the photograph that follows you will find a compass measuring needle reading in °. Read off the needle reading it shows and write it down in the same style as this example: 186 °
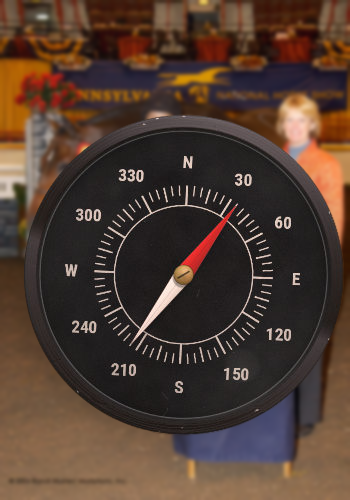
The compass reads 35 °
